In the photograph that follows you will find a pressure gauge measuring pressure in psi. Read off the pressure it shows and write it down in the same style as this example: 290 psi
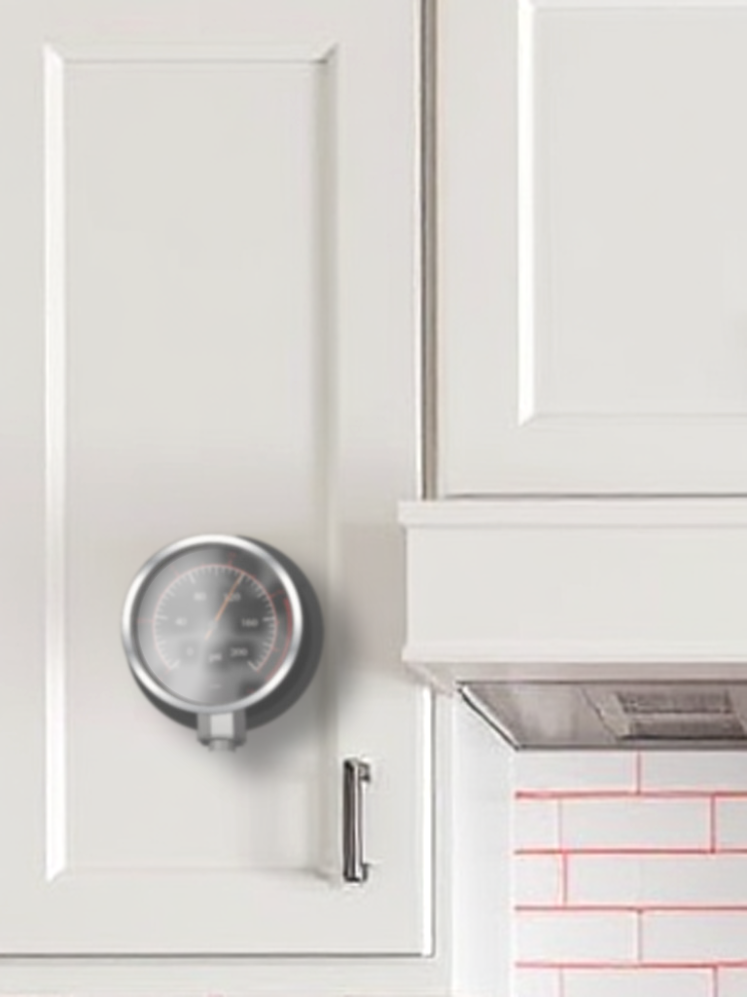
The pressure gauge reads 120 psi
